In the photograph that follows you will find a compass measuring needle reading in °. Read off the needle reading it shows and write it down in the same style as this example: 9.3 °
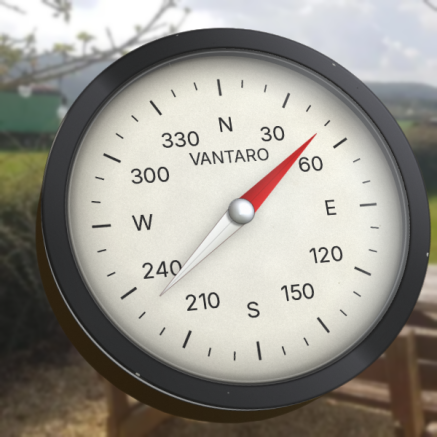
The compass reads 50 °
